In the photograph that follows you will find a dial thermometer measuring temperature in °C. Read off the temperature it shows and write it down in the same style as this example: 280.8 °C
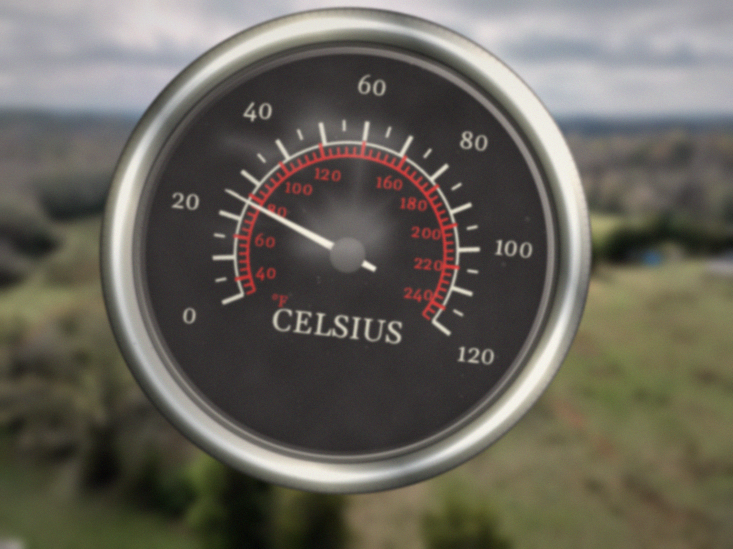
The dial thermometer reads 25 °C
